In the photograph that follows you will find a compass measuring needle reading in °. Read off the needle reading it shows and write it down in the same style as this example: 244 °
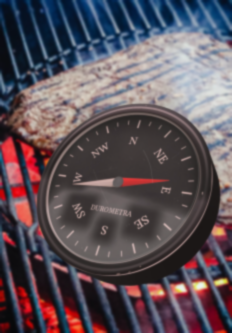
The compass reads 80 °
